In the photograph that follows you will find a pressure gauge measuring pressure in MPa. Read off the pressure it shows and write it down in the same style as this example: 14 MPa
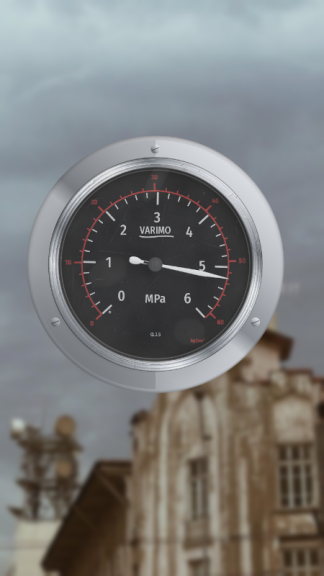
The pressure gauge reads 5.2 MPa
